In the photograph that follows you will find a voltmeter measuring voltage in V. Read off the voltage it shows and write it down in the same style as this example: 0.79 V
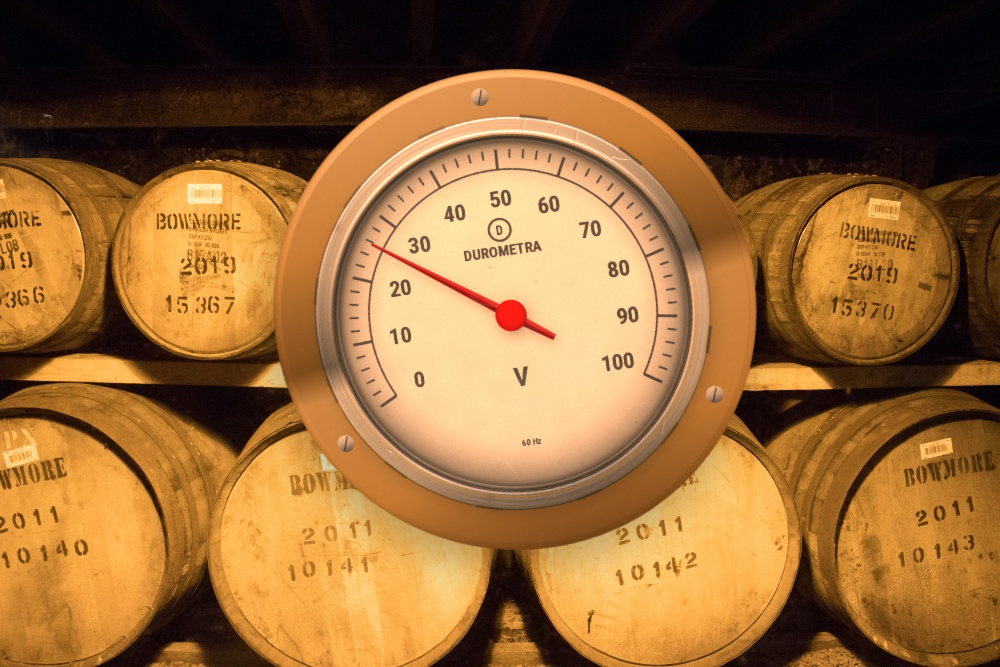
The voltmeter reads 26 V
